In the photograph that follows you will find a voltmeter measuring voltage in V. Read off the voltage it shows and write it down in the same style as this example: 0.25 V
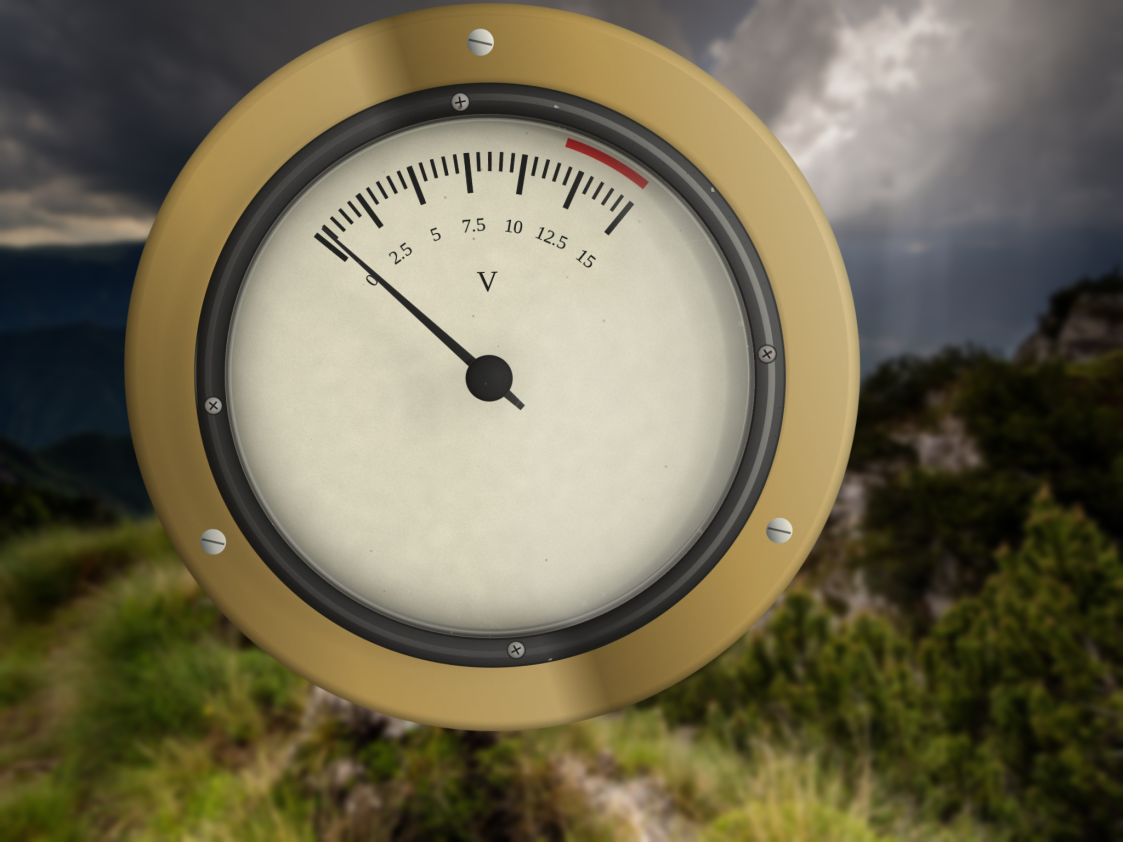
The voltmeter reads 0.5 V
